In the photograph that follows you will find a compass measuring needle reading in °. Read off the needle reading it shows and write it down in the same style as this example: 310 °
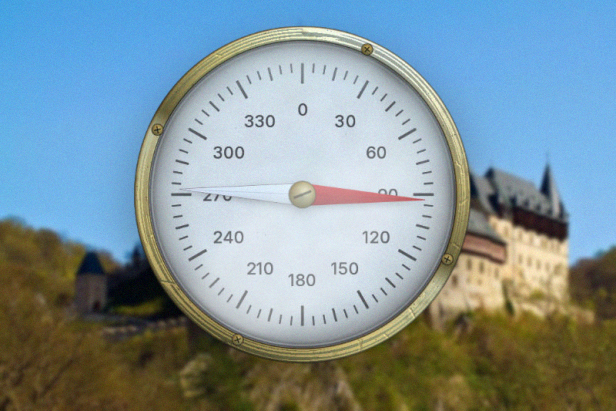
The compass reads 92.5 °
